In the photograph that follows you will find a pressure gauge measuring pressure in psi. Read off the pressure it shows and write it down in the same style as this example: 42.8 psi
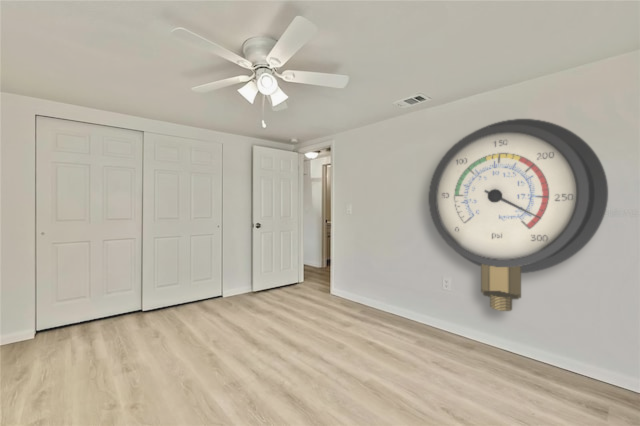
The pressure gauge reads 280 psi
